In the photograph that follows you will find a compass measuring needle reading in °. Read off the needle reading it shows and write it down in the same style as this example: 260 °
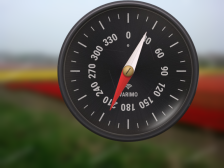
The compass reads 205 °
